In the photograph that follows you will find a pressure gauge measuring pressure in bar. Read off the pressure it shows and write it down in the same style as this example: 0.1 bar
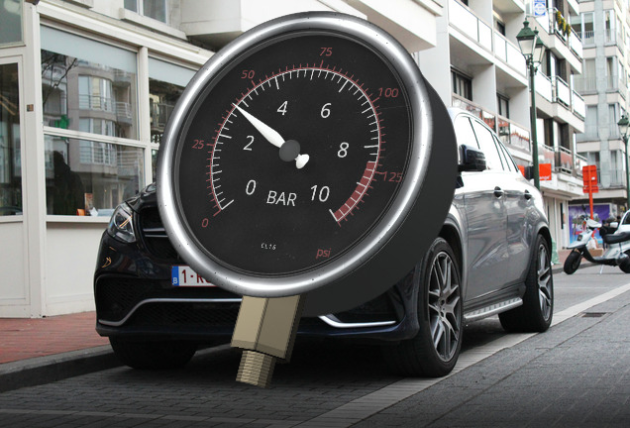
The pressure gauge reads 2.8 bar
